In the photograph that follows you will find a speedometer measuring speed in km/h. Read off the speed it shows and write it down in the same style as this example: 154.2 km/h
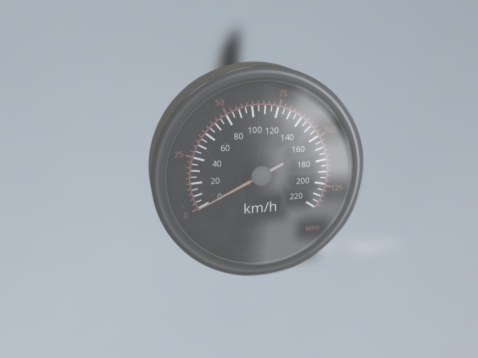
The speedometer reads 0 km/h
